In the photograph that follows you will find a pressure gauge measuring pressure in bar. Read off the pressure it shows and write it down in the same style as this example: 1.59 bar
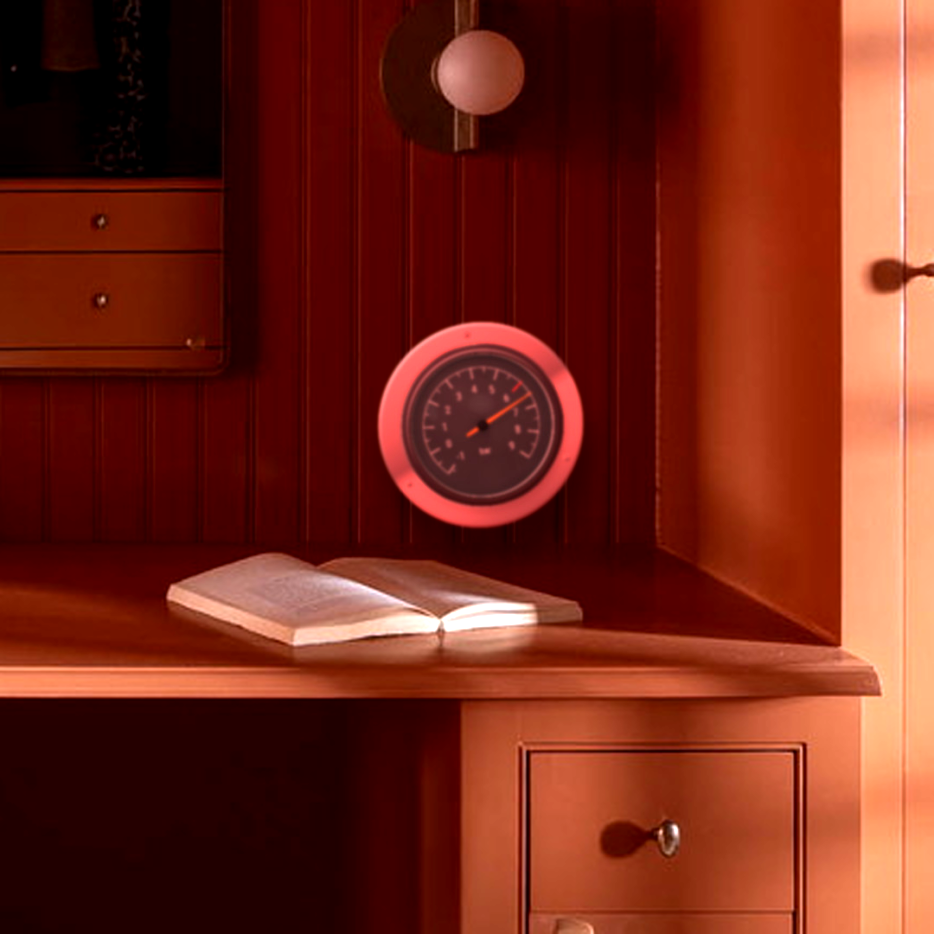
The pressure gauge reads 6.5 bar
